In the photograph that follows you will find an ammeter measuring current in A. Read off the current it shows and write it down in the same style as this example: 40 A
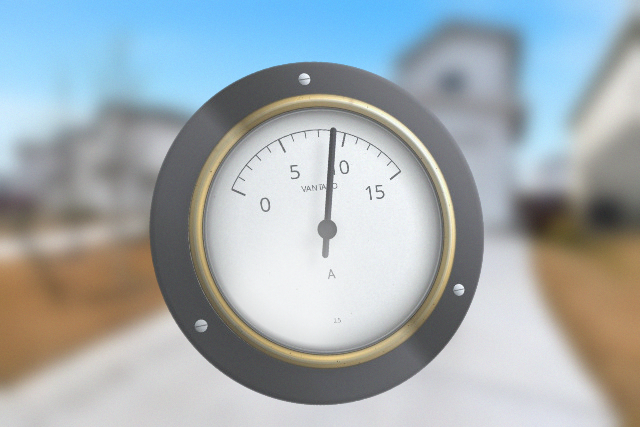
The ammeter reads 9 A
